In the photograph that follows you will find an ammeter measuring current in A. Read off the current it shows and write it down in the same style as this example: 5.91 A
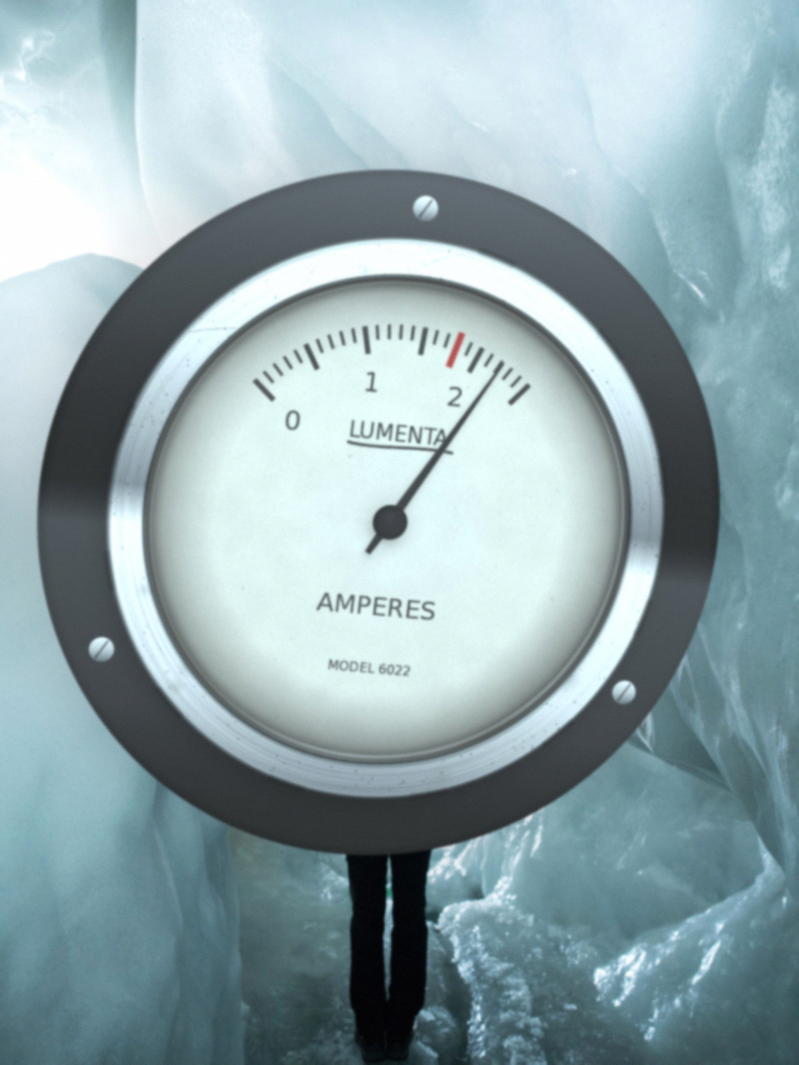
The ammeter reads 2.2 A
